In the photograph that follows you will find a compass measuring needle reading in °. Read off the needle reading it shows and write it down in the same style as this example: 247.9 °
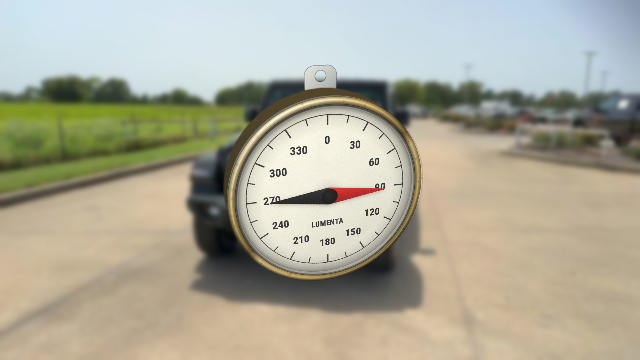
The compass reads 90 °
